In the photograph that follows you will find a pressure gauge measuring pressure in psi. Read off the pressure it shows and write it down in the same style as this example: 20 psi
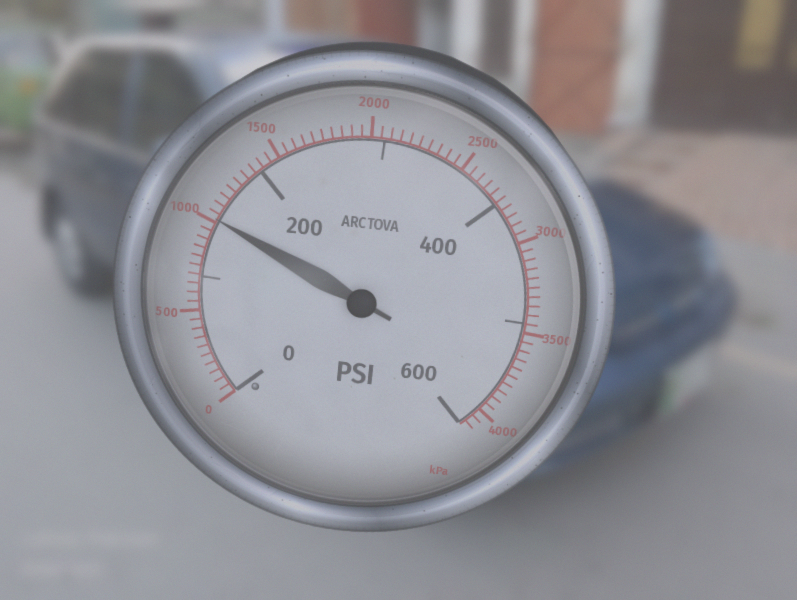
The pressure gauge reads 150 psi
